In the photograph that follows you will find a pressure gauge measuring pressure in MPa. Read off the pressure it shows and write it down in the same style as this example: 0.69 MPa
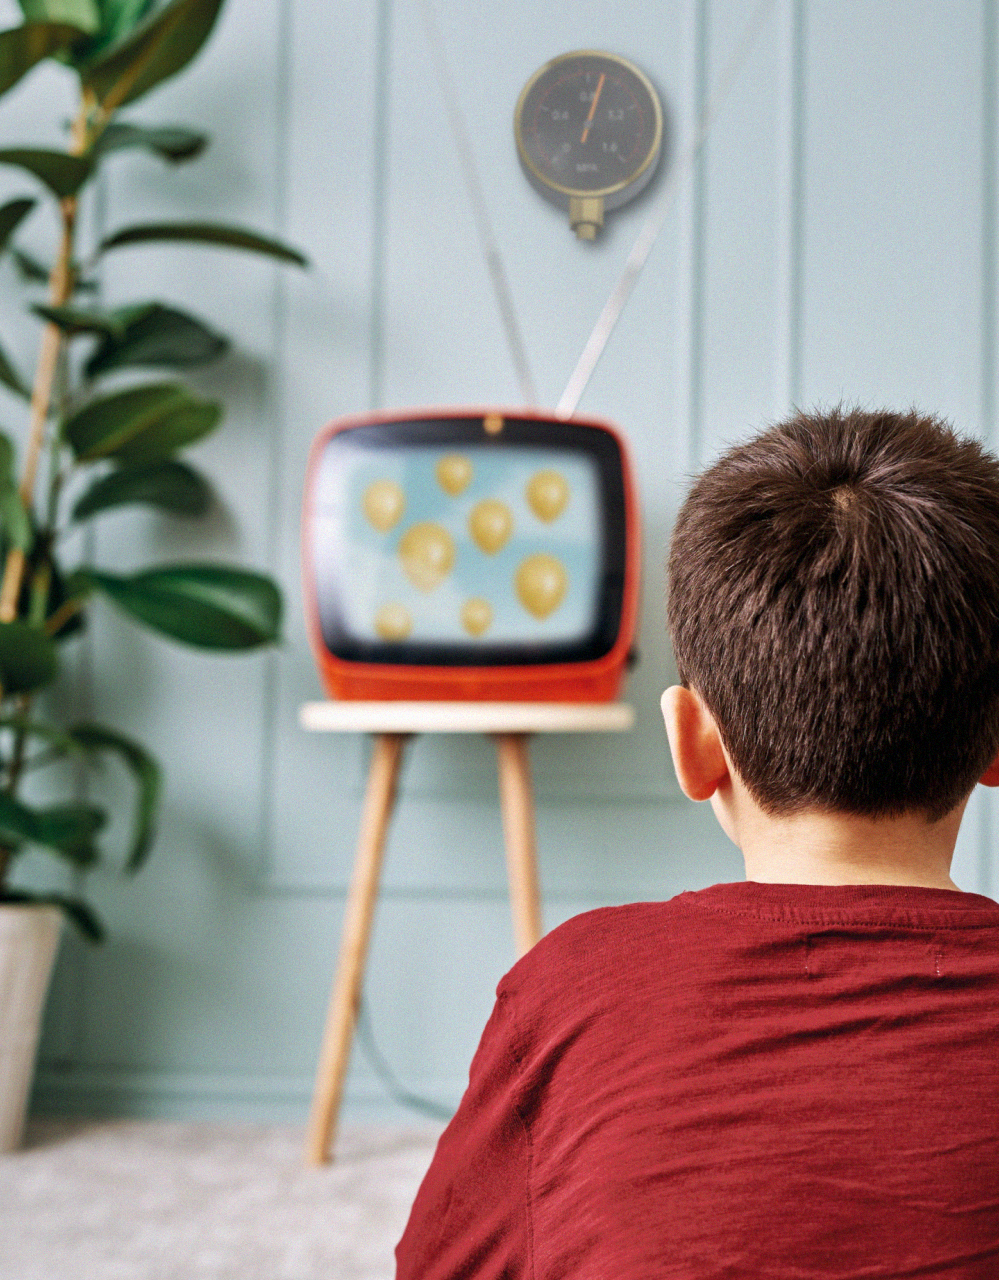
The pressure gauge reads 0.9 MPa
